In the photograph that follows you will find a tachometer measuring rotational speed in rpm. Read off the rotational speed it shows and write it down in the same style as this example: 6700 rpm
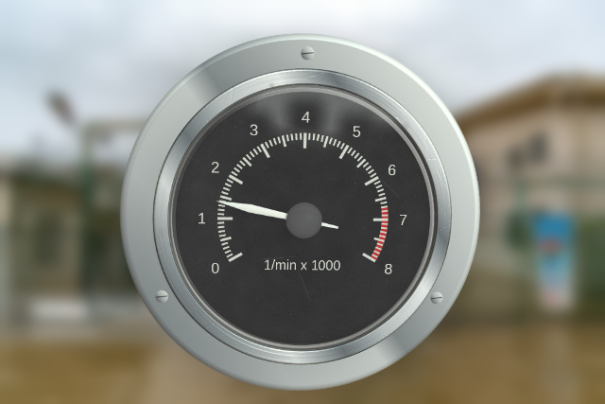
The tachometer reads 1400 rpm
